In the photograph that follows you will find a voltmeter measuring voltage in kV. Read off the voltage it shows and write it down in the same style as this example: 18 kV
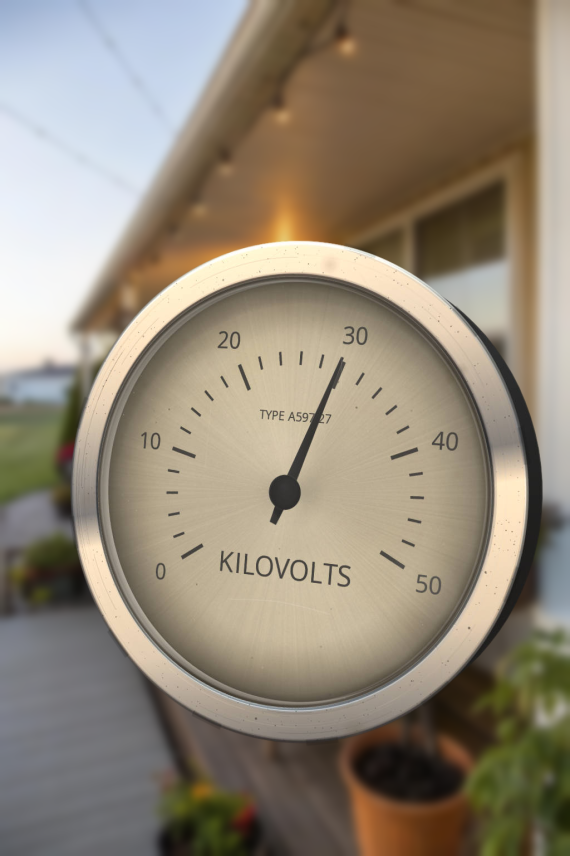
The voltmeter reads 30 kV
